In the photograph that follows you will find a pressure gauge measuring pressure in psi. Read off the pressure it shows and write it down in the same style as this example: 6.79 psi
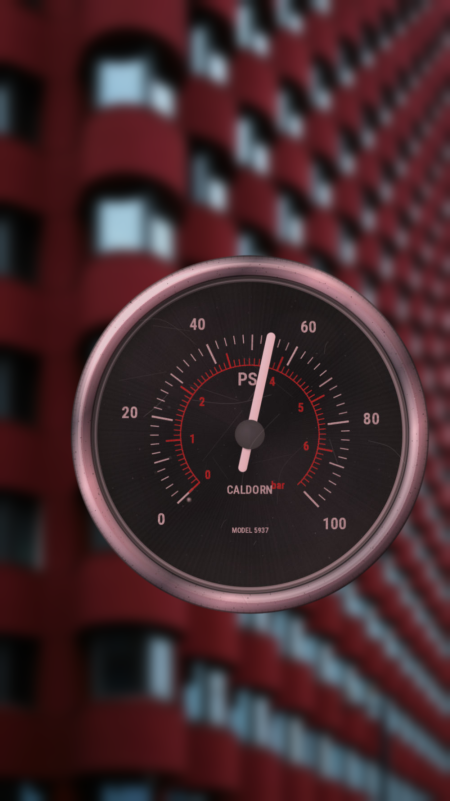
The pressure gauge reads 54 psi
